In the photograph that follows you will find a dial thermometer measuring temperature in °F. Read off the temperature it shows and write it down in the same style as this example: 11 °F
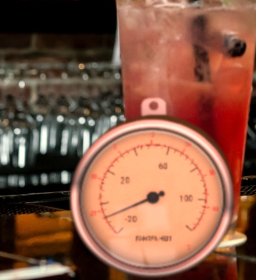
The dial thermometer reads -8 °F
